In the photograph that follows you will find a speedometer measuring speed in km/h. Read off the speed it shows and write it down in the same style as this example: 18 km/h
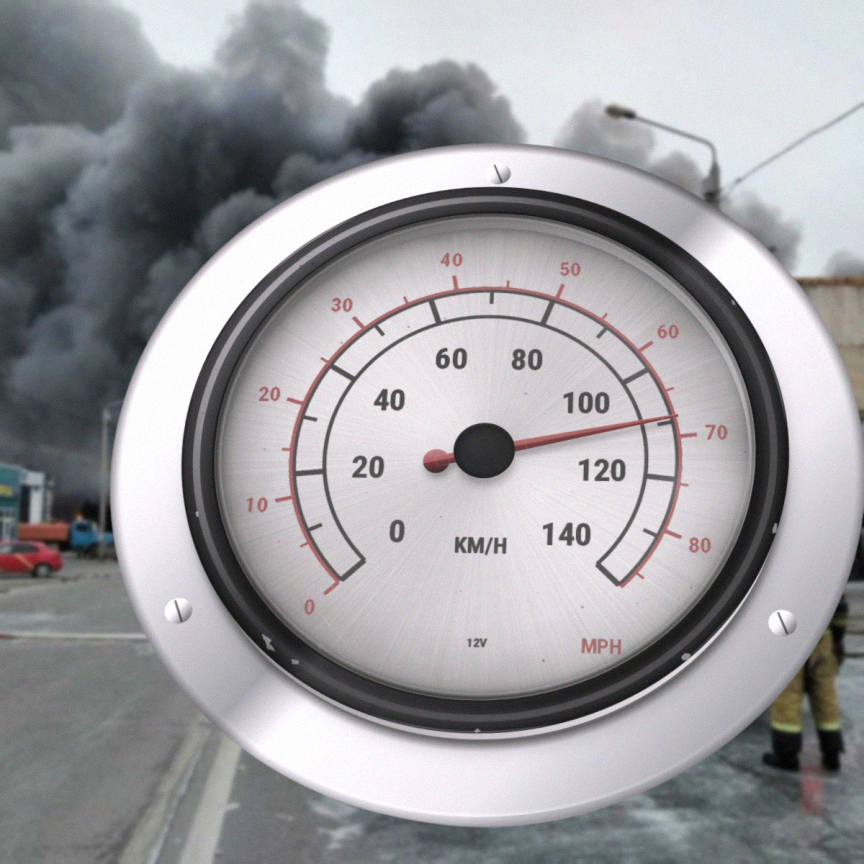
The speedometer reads 110 km/h
